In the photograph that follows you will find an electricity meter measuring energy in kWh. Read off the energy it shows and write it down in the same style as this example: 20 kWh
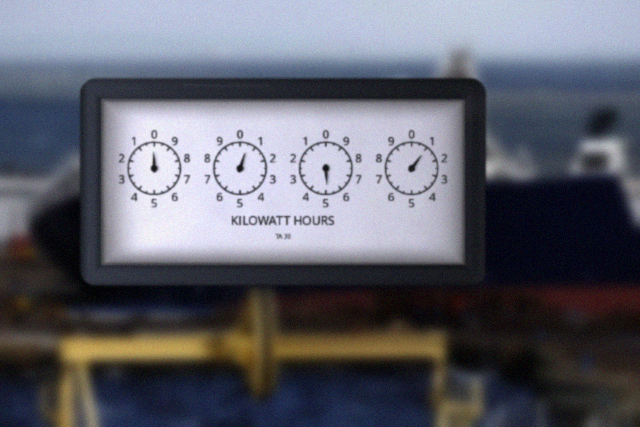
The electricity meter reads 51 kWh
